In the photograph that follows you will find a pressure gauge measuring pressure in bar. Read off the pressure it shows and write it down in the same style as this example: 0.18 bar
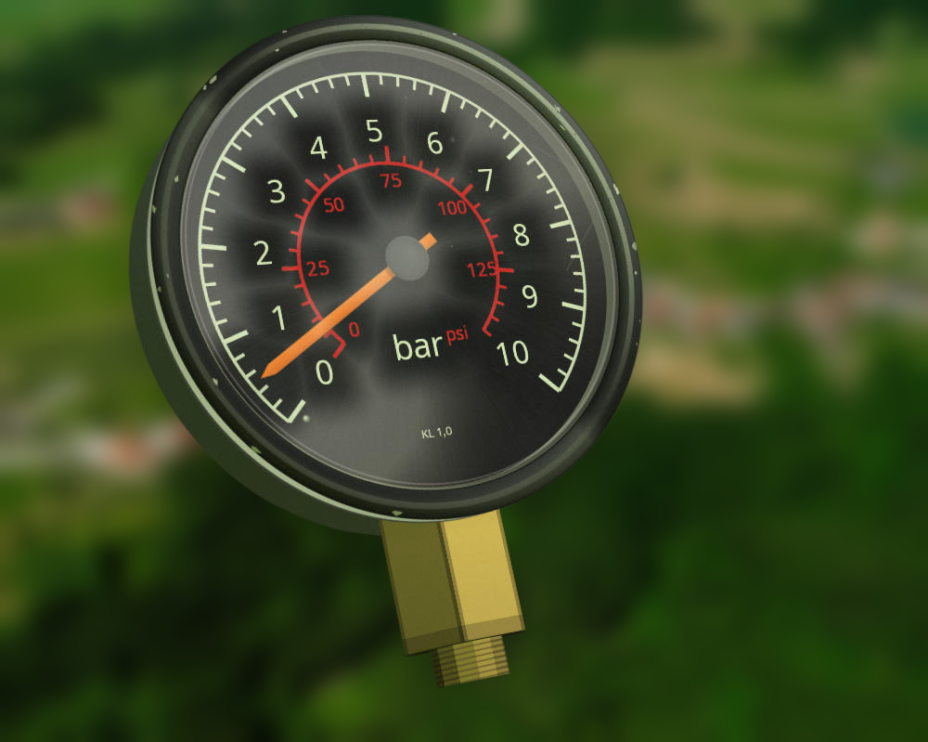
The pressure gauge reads 0.5 bar
